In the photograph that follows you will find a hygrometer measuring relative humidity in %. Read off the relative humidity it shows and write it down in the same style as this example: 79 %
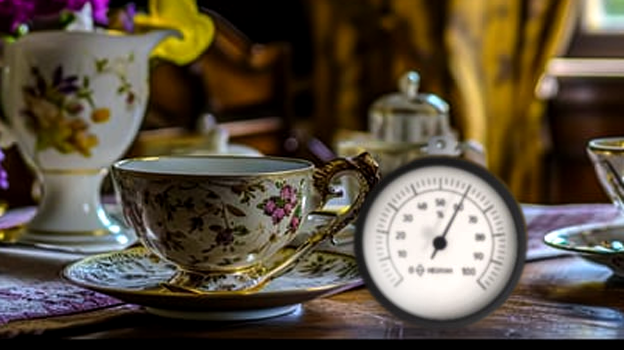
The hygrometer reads 60 %
